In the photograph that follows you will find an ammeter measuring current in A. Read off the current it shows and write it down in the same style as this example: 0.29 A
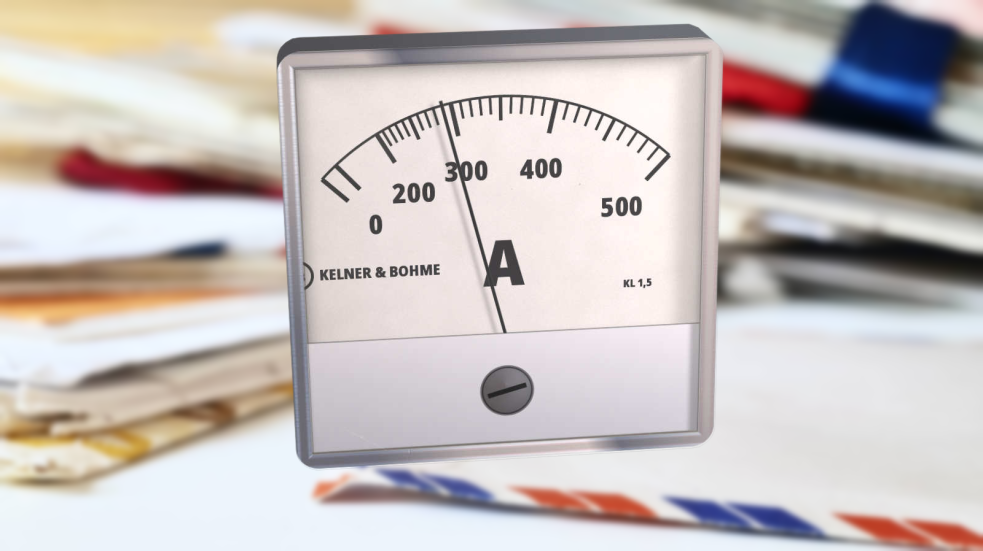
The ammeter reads 290 A
